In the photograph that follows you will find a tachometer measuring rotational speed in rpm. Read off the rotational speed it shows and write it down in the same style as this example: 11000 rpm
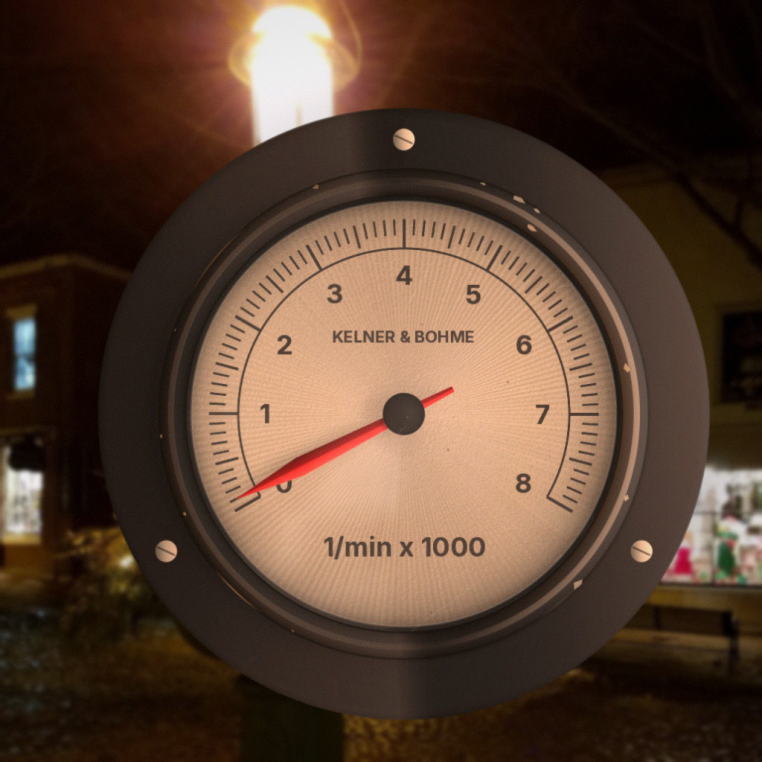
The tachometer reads 100 rpm
